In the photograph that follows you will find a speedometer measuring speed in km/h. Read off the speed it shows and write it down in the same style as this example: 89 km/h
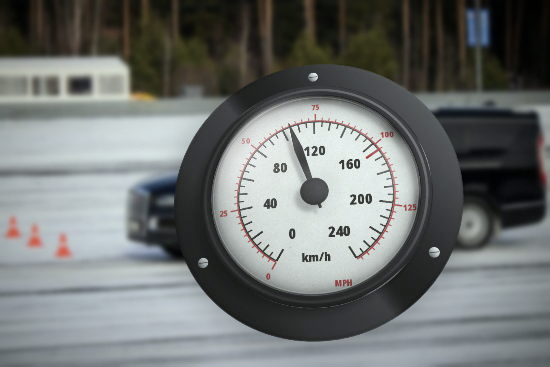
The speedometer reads 105 km/h
